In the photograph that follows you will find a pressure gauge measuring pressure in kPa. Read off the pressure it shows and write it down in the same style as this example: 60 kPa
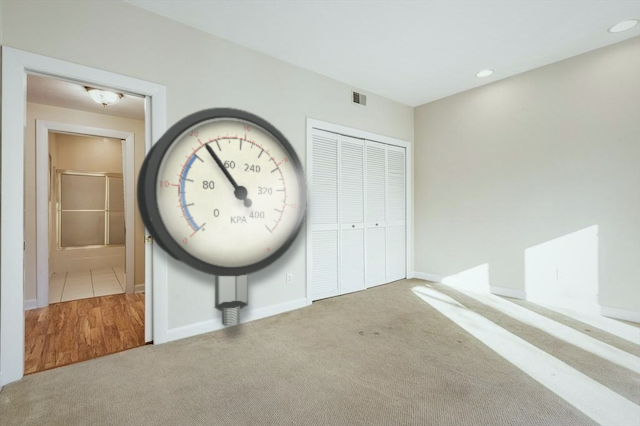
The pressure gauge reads 140 kPa
